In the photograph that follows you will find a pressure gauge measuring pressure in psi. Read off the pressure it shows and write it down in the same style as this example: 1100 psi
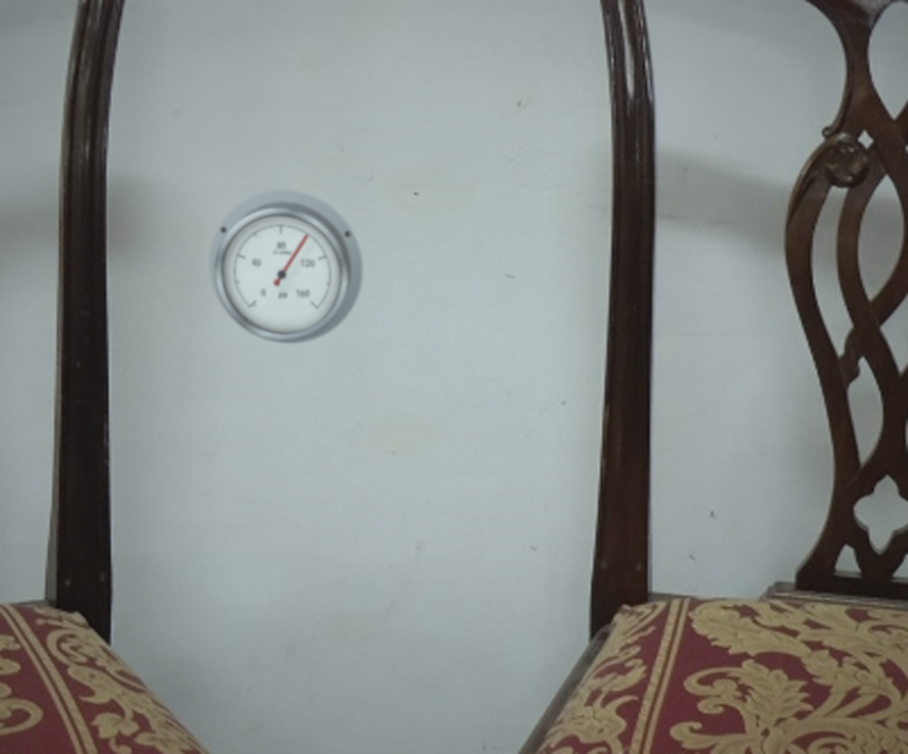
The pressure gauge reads 100 psi
